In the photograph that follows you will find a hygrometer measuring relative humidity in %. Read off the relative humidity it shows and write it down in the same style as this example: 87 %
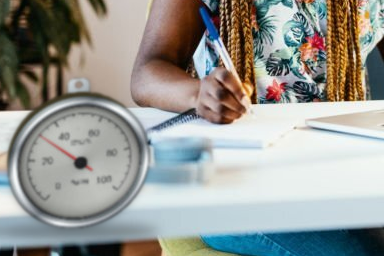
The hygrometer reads 32 %
